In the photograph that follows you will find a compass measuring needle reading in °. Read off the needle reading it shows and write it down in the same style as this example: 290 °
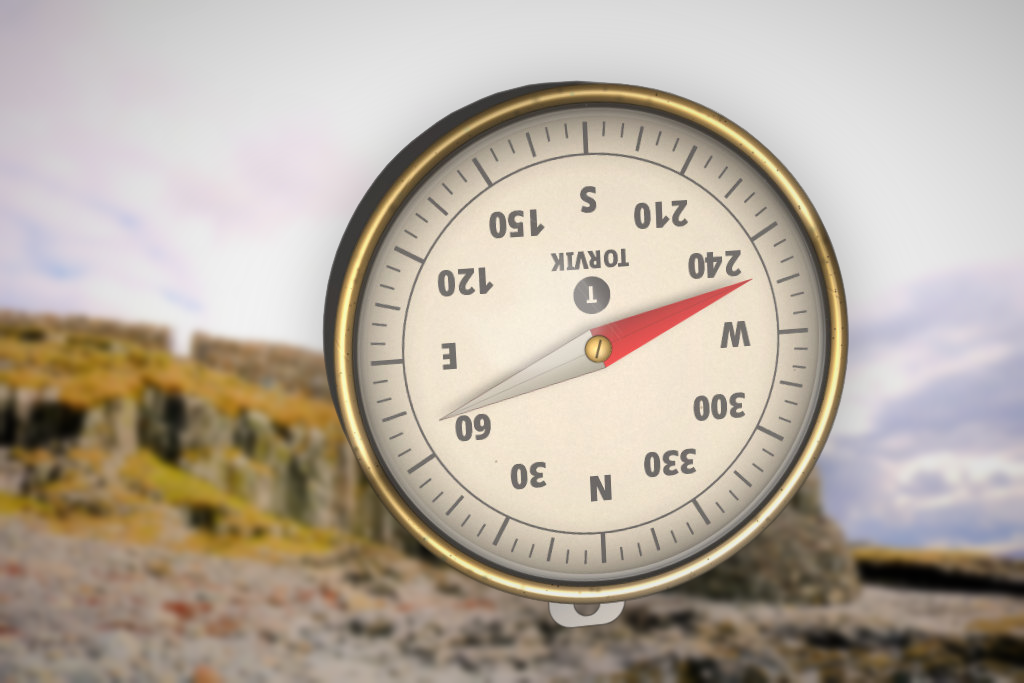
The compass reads 250 °
